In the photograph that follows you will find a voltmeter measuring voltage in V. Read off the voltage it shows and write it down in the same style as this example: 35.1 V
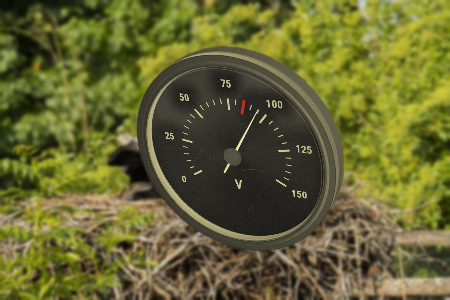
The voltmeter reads 95 V
